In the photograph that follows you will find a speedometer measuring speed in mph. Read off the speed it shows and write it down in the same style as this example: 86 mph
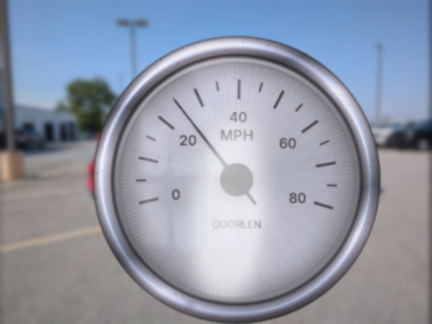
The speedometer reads 25 mph
